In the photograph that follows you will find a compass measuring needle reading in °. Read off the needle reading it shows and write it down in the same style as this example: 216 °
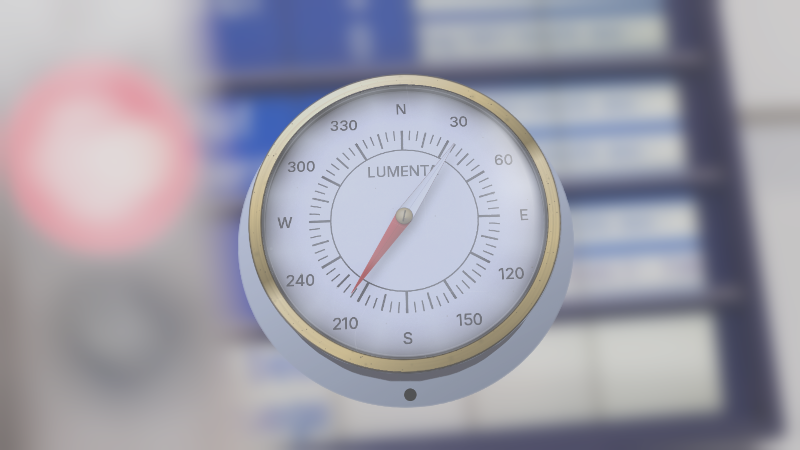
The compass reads 215 °
